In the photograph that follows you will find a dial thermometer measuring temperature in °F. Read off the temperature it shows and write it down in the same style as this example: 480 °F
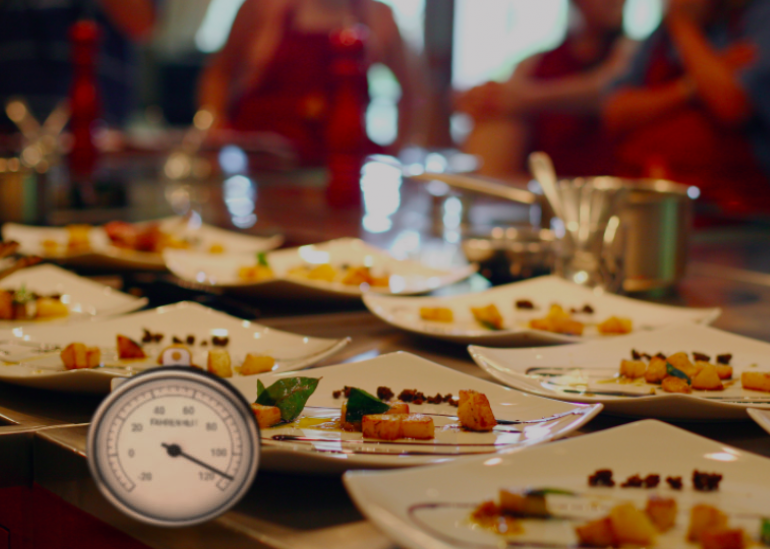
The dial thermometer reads 112 °F
